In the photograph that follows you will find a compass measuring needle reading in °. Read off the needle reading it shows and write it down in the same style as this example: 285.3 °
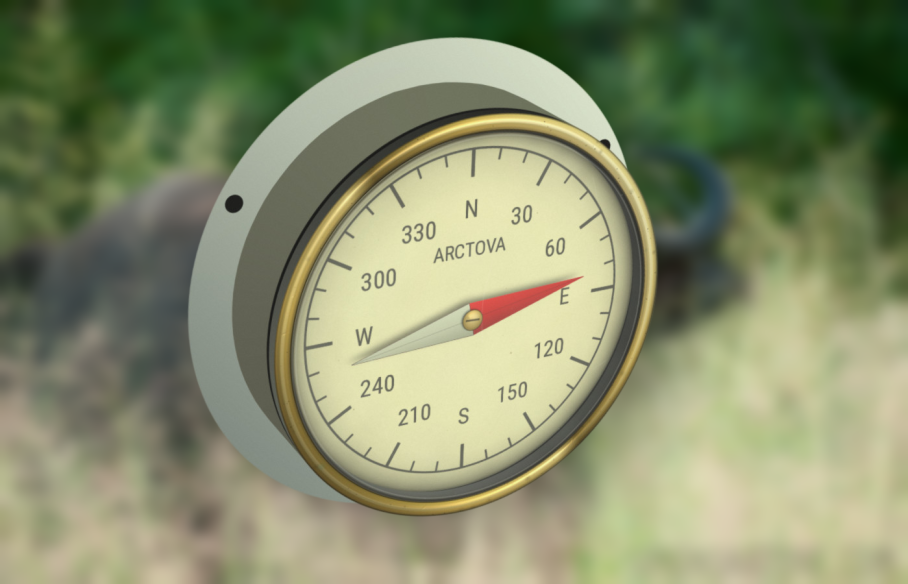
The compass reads 80 °
